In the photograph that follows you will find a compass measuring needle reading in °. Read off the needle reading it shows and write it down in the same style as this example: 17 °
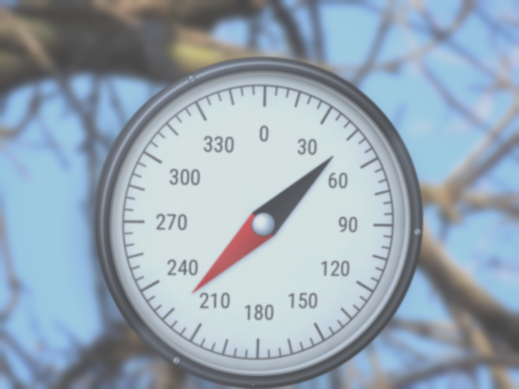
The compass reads 225 °
